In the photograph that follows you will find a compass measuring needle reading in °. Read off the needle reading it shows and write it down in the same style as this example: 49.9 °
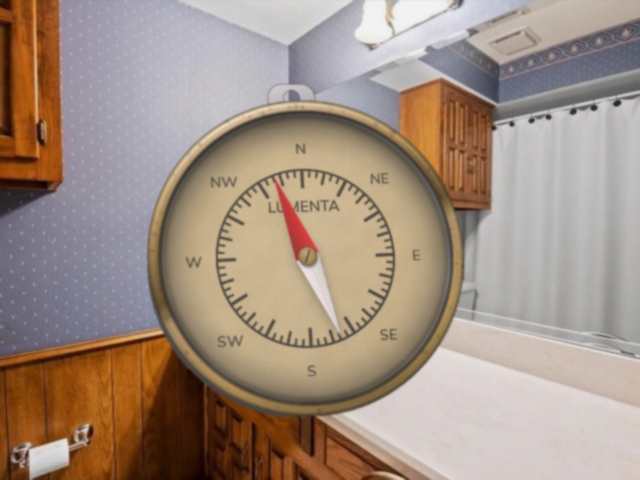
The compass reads 340 °
